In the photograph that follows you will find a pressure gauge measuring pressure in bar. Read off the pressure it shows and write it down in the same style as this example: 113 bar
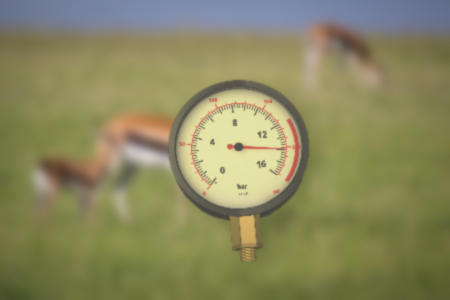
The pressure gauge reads 14 bar
